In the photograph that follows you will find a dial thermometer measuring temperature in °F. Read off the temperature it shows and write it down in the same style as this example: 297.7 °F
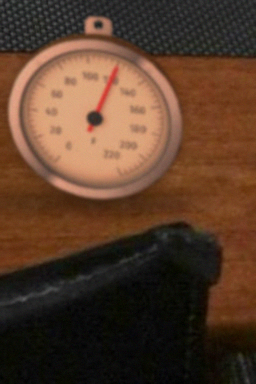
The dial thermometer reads 120 °F
